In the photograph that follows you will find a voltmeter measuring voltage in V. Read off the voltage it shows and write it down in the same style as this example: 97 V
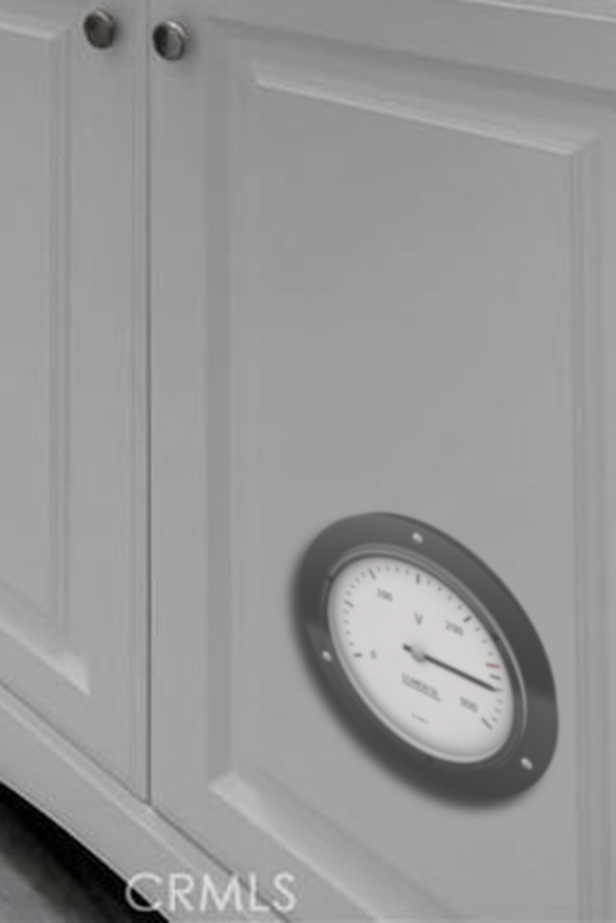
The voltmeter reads 260 V
